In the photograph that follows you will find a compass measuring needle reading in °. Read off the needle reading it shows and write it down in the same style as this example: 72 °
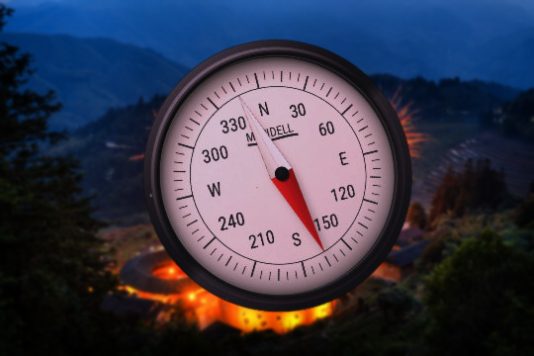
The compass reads 165 °
